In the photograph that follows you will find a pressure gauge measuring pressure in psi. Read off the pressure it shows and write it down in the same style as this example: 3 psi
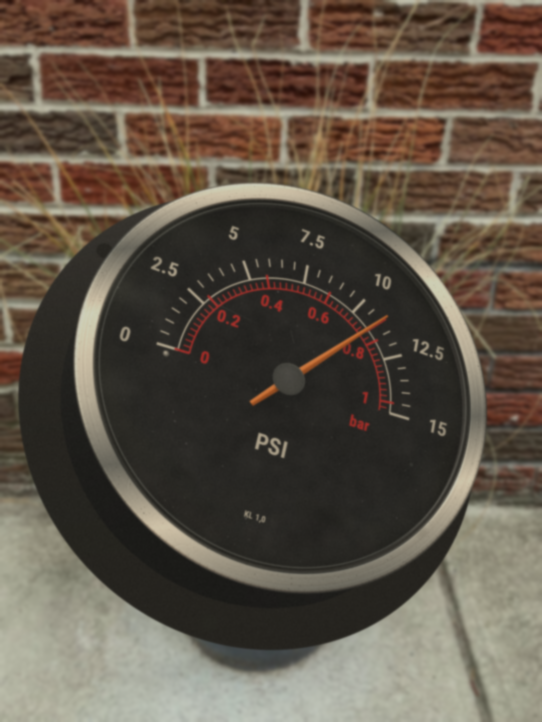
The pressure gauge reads 11 psi
